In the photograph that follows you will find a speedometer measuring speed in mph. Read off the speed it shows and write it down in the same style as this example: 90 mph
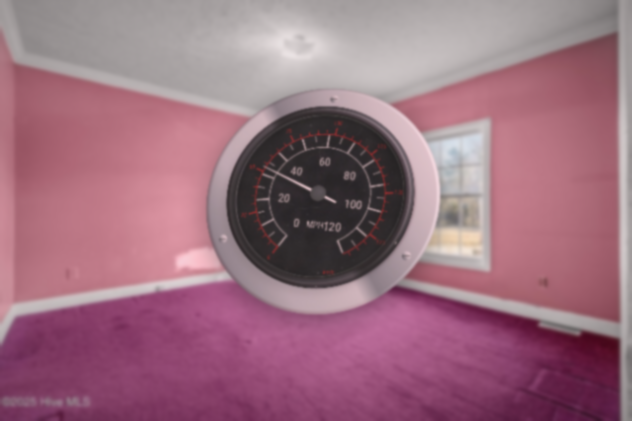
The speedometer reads 32.5 mph
